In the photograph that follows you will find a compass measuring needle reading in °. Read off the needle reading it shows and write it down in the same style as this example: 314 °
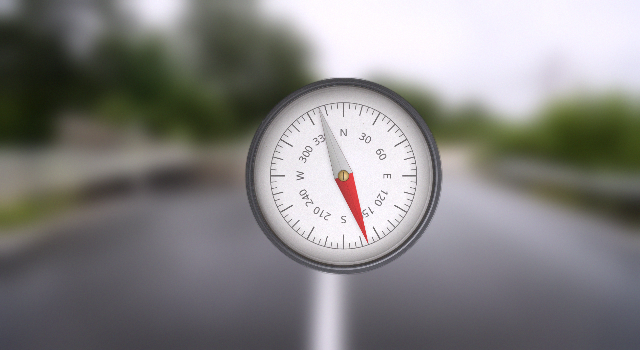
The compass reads 160 °
